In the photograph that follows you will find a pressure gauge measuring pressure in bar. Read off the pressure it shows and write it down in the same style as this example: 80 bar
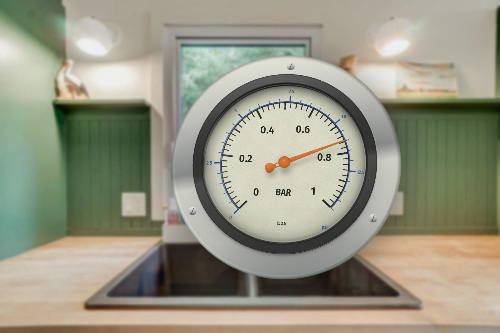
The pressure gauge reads 0.76 bar
